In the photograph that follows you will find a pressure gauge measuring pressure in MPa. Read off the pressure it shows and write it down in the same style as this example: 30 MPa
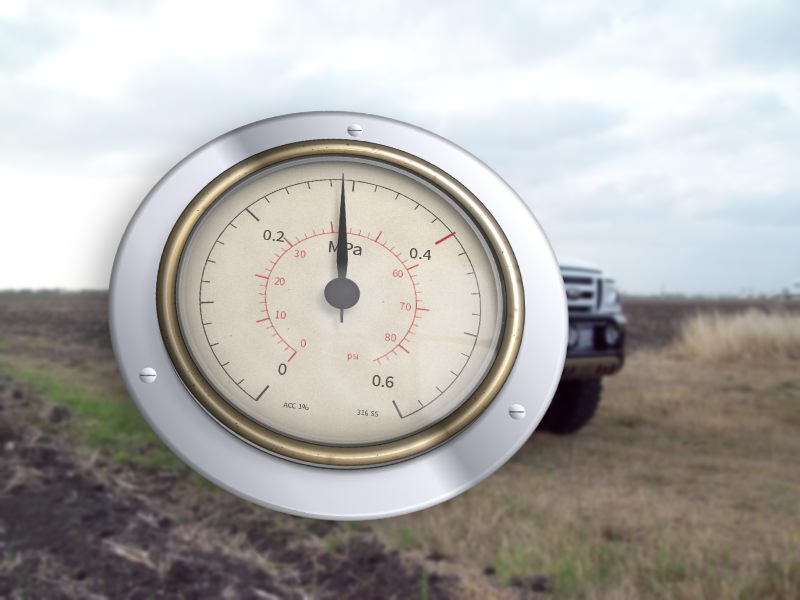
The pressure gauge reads 0.29 MPa
